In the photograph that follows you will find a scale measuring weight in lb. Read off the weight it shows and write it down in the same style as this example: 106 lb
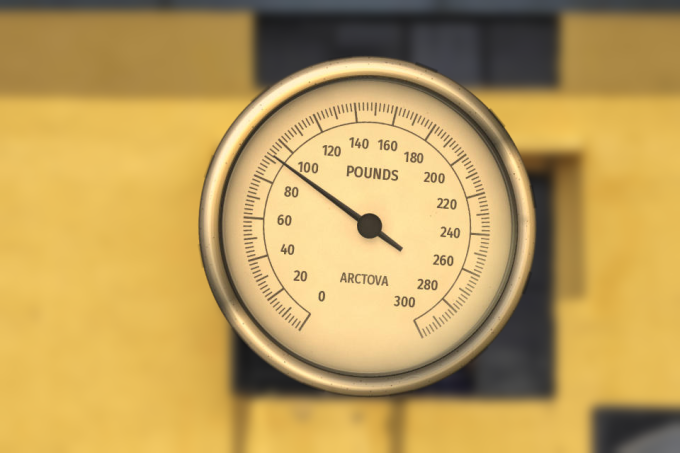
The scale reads 92 lb
